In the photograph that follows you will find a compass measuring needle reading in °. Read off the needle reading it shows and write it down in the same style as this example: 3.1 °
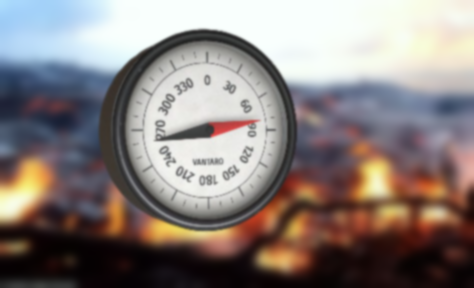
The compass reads 80 °
